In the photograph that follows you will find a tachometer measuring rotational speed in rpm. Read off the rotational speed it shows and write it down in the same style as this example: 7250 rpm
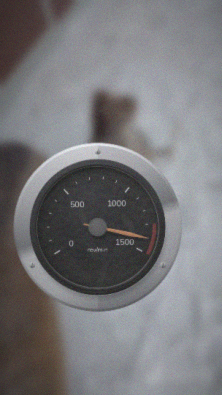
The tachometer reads 1400 rpm
